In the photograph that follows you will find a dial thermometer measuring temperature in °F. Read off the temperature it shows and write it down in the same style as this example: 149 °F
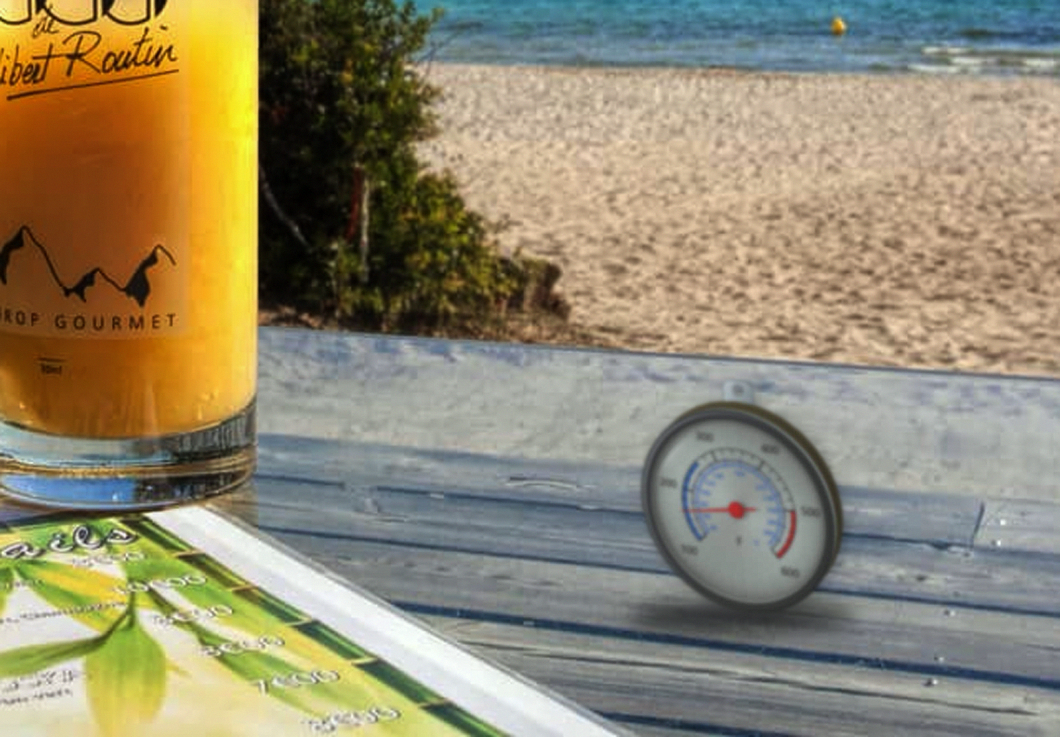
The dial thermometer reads 160 °F
